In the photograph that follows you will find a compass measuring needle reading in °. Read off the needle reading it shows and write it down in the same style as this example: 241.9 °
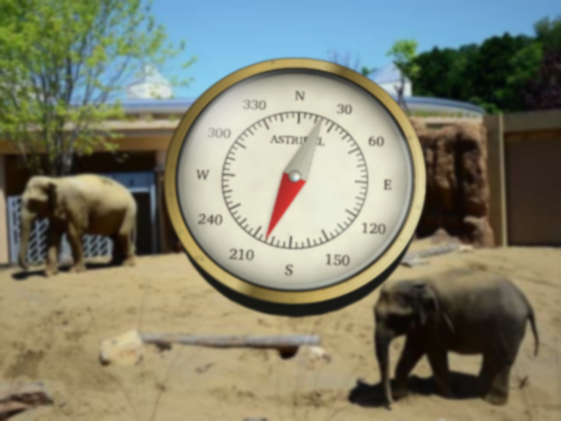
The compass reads 200 °
